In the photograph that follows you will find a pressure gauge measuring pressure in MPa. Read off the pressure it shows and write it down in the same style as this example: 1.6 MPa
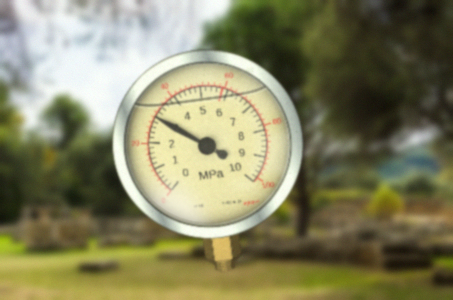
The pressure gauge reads 3 MPa
